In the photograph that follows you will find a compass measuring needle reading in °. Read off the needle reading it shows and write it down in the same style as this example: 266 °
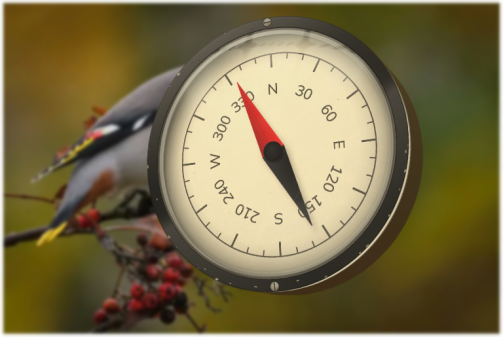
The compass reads 335 °
